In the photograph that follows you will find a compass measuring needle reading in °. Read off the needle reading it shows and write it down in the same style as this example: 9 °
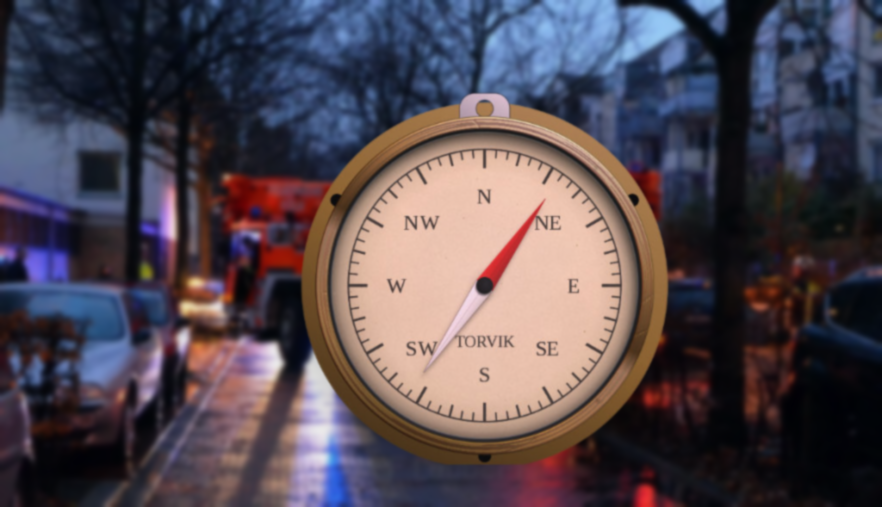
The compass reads 35 °
